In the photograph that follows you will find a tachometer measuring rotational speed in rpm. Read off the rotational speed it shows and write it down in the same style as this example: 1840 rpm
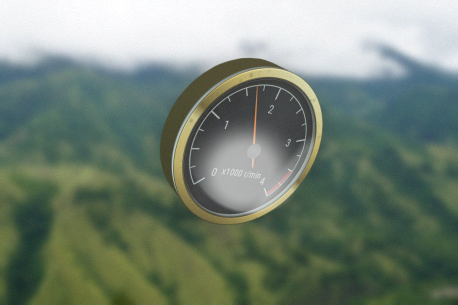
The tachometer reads 1625 rpm
